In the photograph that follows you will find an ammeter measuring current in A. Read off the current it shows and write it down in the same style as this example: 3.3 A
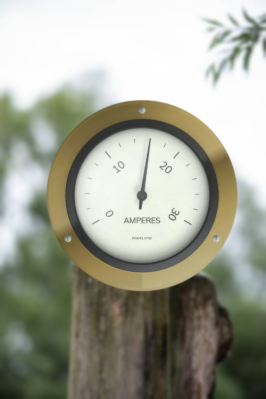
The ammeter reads 16 A
